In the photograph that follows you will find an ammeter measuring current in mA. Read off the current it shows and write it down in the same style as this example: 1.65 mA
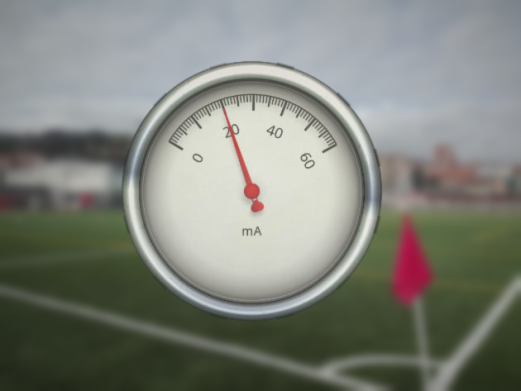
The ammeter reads 20 mA
